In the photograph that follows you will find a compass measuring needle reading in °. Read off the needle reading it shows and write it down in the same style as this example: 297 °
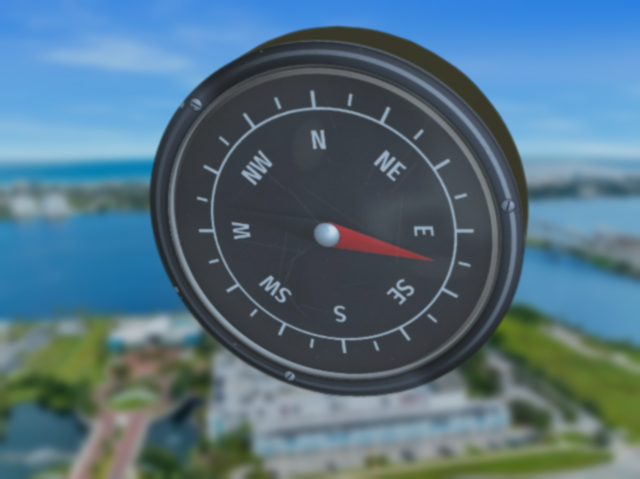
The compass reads 105 °
